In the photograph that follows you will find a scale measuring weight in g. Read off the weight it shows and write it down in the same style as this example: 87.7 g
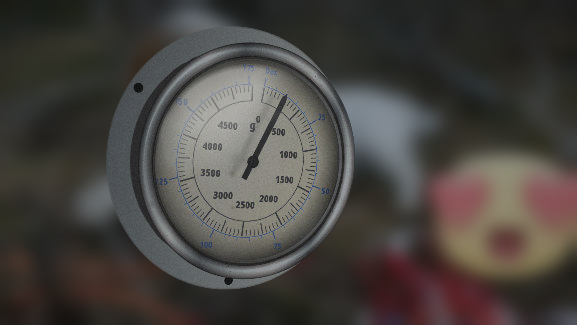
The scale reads 250 g
